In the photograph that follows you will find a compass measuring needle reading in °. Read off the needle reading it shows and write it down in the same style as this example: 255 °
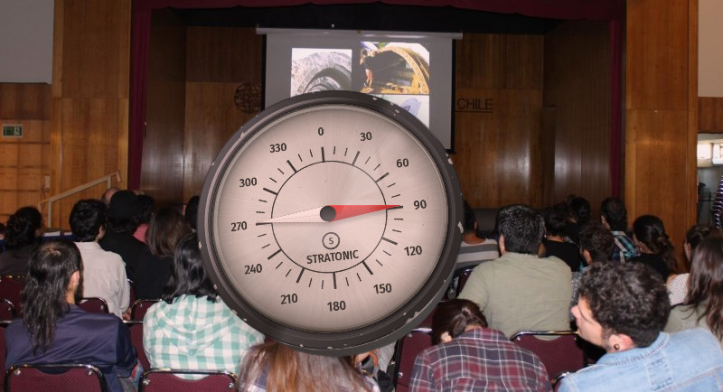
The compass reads 90 °
